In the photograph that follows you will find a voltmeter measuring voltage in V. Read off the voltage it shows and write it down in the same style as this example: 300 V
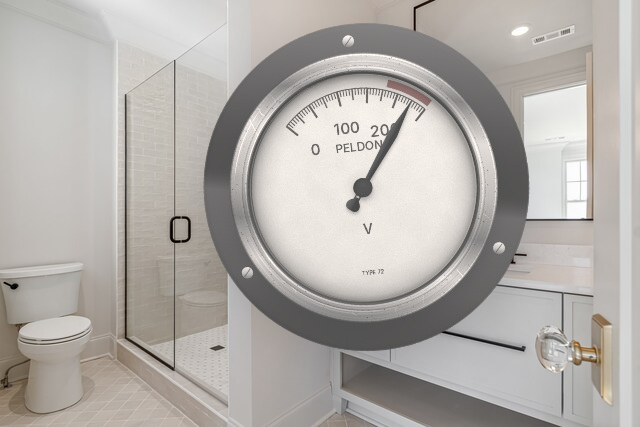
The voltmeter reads 225 V
